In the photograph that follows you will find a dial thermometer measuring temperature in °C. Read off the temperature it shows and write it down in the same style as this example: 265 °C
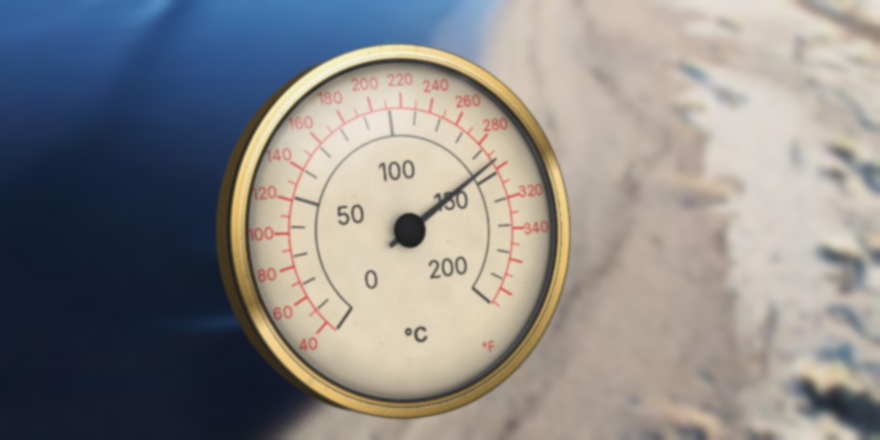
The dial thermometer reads 145 °C
